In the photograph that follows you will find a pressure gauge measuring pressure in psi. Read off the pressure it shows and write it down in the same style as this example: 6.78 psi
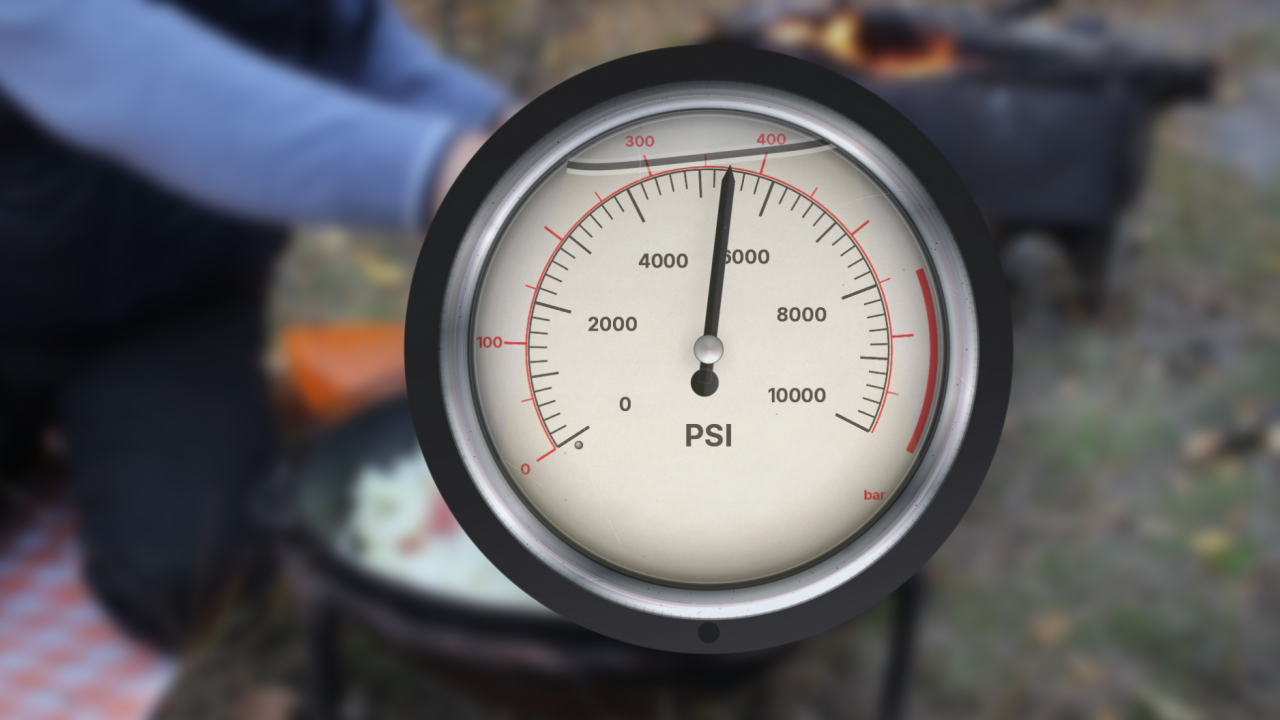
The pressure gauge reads 5400 psi
